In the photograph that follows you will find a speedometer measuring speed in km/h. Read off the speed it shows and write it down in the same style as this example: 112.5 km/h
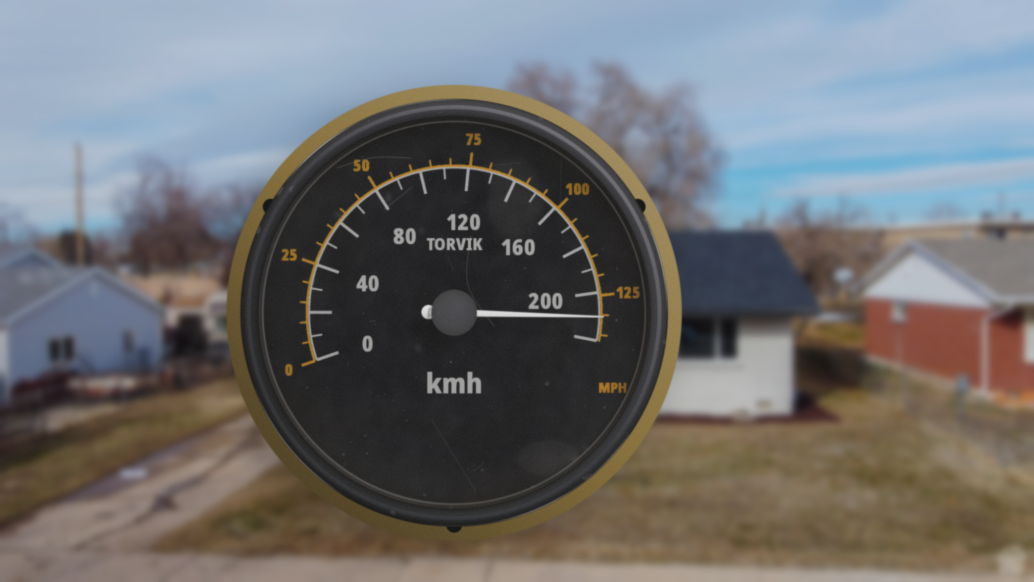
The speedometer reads 210 km/h
